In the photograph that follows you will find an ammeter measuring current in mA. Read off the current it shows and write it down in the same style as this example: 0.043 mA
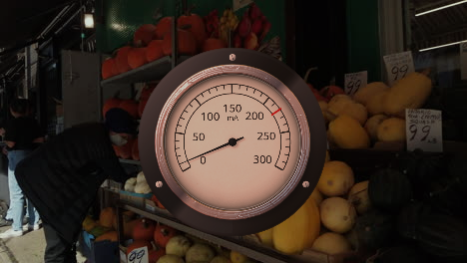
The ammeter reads 10 mA
